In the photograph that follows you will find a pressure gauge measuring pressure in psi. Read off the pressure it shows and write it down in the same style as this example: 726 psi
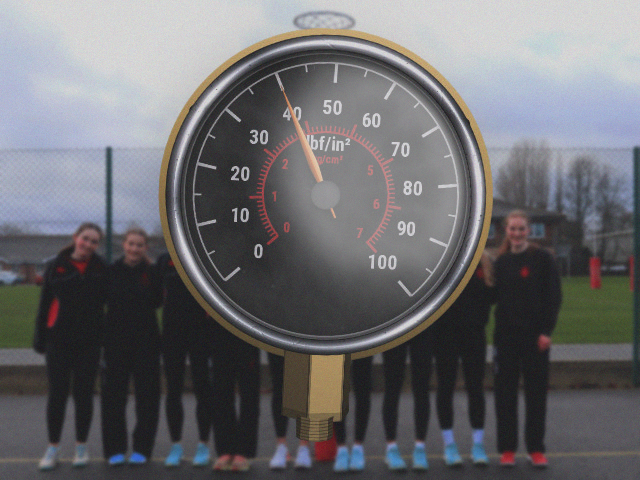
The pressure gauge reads 40 psi
